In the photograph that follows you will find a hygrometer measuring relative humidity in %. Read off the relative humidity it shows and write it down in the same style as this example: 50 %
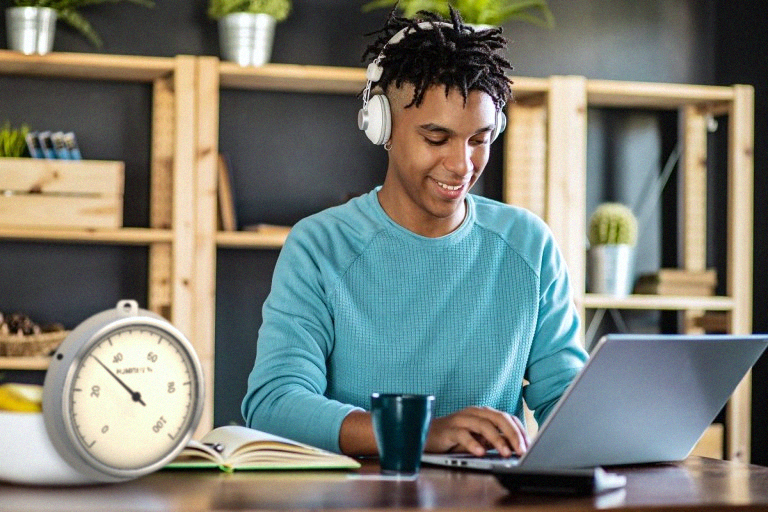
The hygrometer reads 32 %
